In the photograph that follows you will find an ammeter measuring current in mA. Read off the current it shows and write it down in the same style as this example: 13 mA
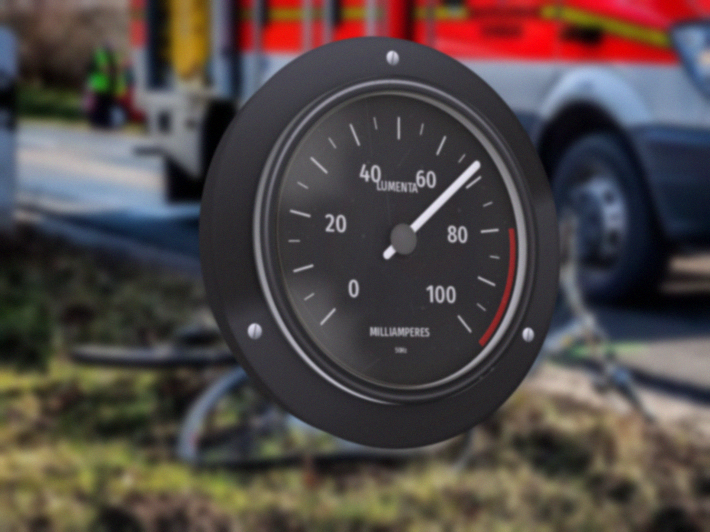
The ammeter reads 67.5 mA
